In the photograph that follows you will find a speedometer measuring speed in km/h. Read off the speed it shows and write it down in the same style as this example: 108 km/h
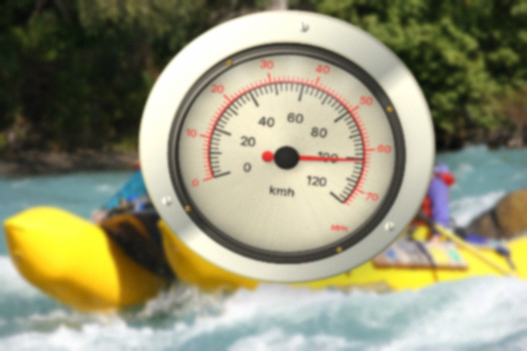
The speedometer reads 100 km/h
